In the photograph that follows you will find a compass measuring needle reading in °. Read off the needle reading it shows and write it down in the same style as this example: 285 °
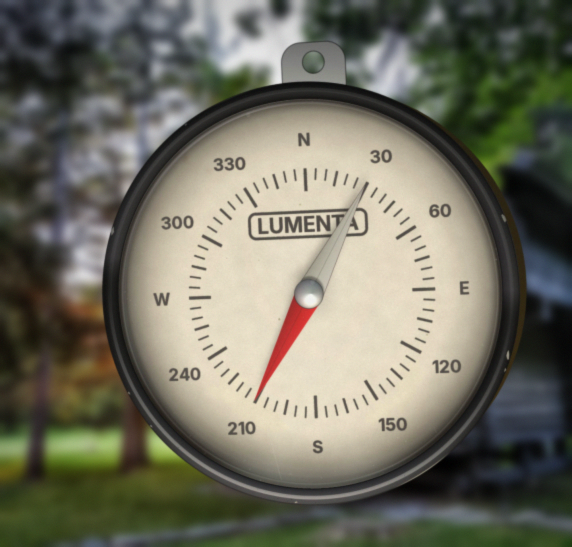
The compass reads 210 °
